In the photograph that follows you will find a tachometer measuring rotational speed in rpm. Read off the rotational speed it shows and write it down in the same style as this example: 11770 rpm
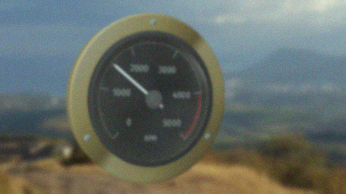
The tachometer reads 1500 rpm
